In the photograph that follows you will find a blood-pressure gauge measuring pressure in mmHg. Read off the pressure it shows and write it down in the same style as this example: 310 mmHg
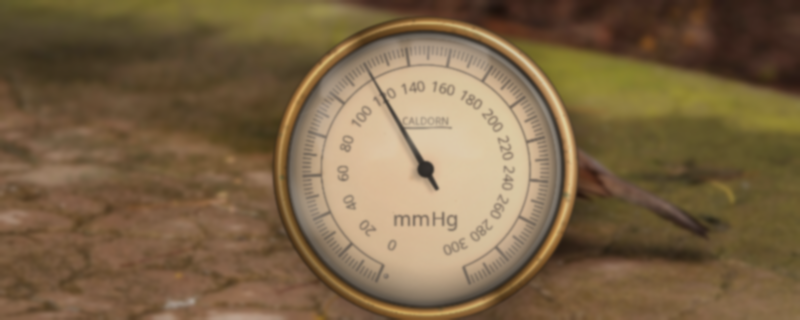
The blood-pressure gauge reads 120 mmHg
